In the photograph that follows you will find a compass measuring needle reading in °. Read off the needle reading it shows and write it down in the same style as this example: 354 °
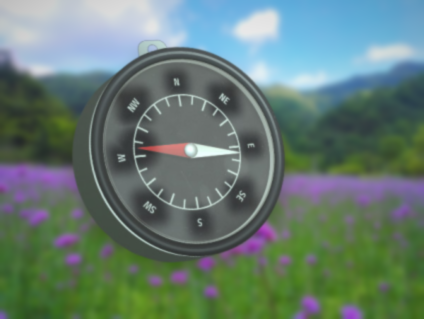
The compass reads 277.5 °
